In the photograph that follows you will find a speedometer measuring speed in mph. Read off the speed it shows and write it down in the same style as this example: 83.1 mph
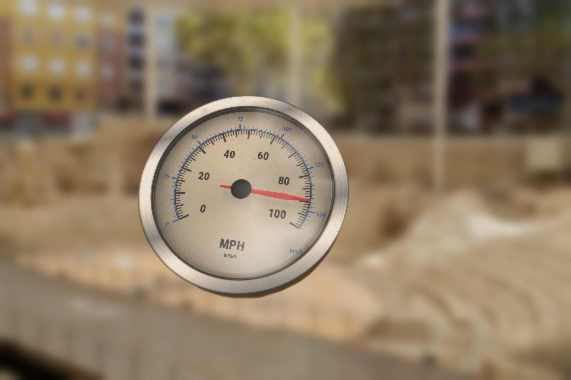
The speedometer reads 90 mph
